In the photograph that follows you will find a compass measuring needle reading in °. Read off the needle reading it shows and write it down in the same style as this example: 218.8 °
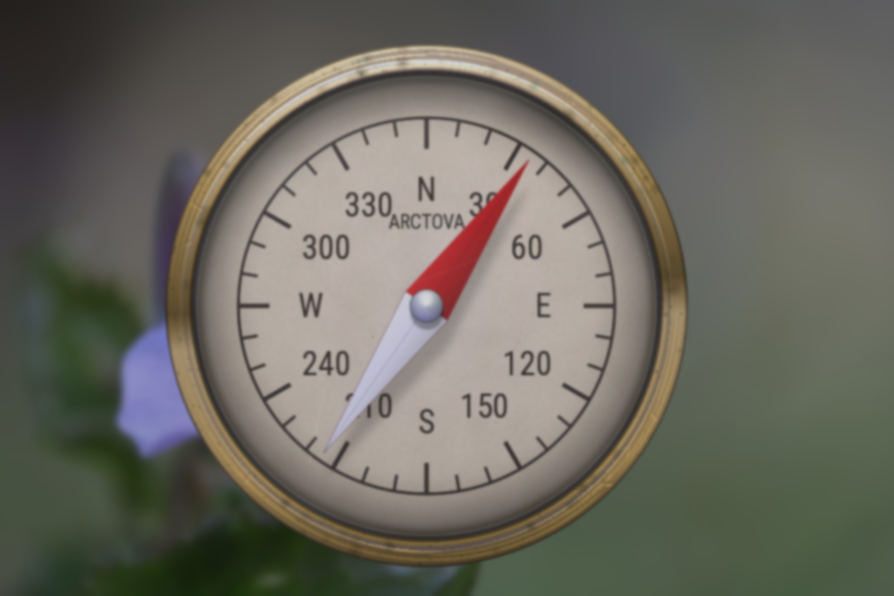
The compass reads 35 °
